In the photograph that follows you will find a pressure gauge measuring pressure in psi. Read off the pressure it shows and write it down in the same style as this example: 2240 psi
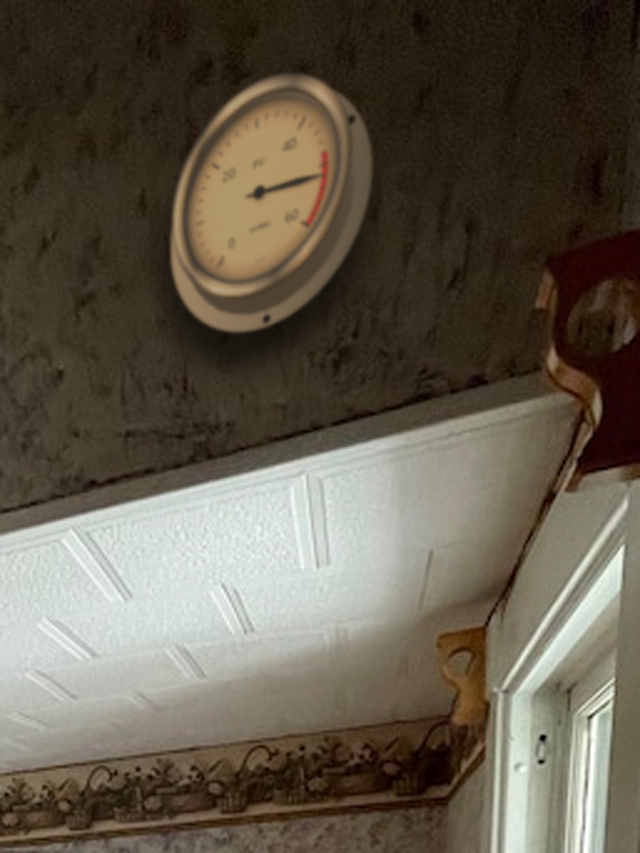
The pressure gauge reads 52 psi
